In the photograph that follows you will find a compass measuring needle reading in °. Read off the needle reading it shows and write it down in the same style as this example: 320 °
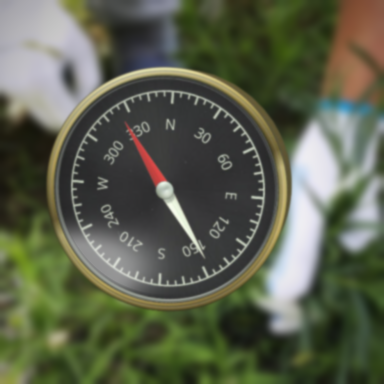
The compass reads 325 °
